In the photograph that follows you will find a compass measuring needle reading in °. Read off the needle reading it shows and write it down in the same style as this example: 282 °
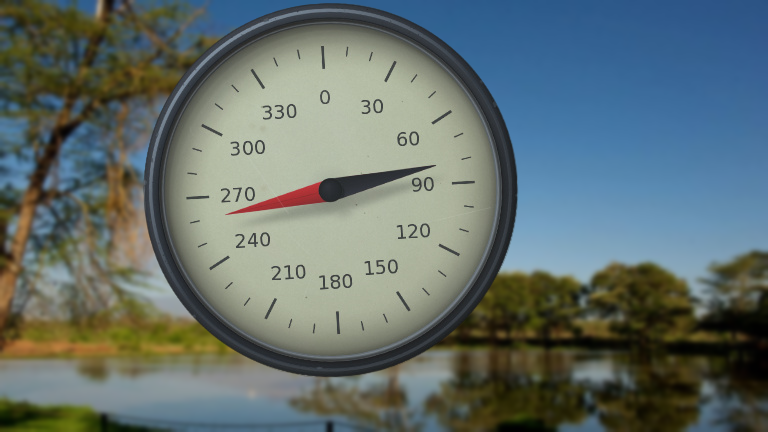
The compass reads 260 °
